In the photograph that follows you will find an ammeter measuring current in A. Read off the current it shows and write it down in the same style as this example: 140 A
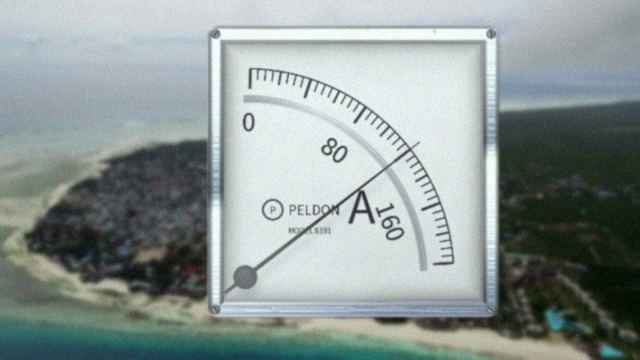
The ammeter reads 120 A
